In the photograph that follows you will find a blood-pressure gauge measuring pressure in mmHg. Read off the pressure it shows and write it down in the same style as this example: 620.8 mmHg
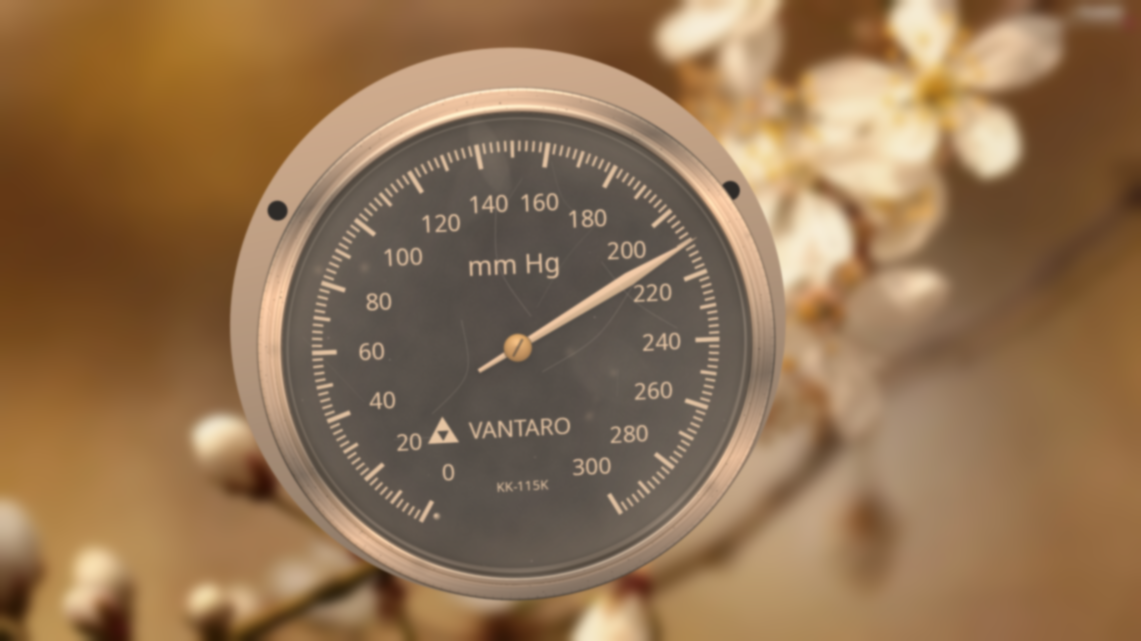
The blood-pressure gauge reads 210 mmHg
